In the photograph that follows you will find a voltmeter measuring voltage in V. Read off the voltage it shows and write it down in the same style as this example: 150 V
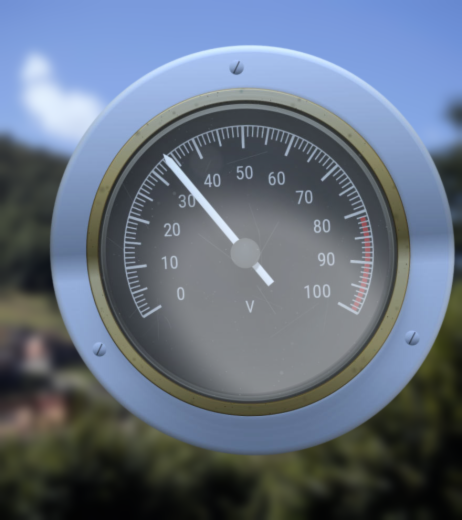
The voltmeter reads 34 V
